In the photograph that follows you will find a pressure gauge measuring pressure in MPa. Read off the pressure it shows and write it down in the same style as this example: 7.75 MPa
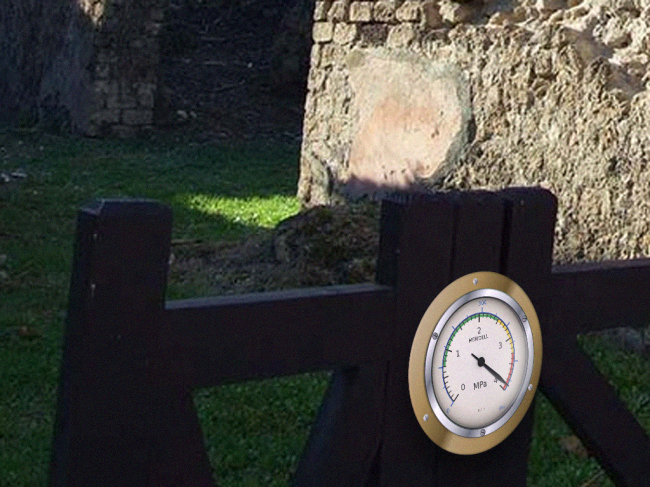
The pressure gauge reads 3.9 MPa
